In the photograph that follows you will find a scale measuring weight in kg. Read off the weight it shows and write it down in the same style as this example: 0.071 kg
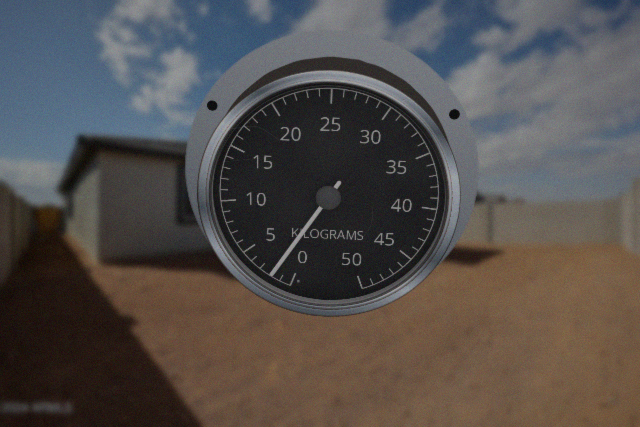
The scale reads 2 kg
